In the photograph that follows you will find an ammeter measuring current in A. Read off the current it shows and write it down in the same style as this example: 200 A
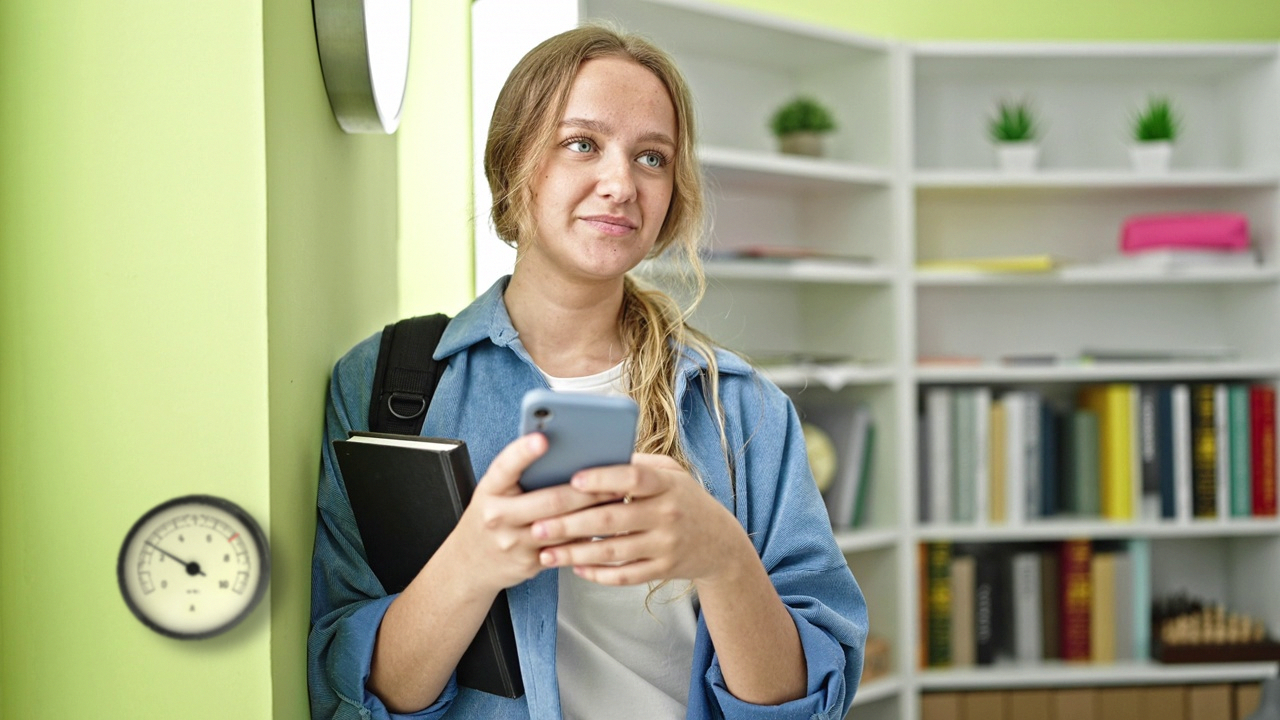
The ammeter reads 2.5 A
